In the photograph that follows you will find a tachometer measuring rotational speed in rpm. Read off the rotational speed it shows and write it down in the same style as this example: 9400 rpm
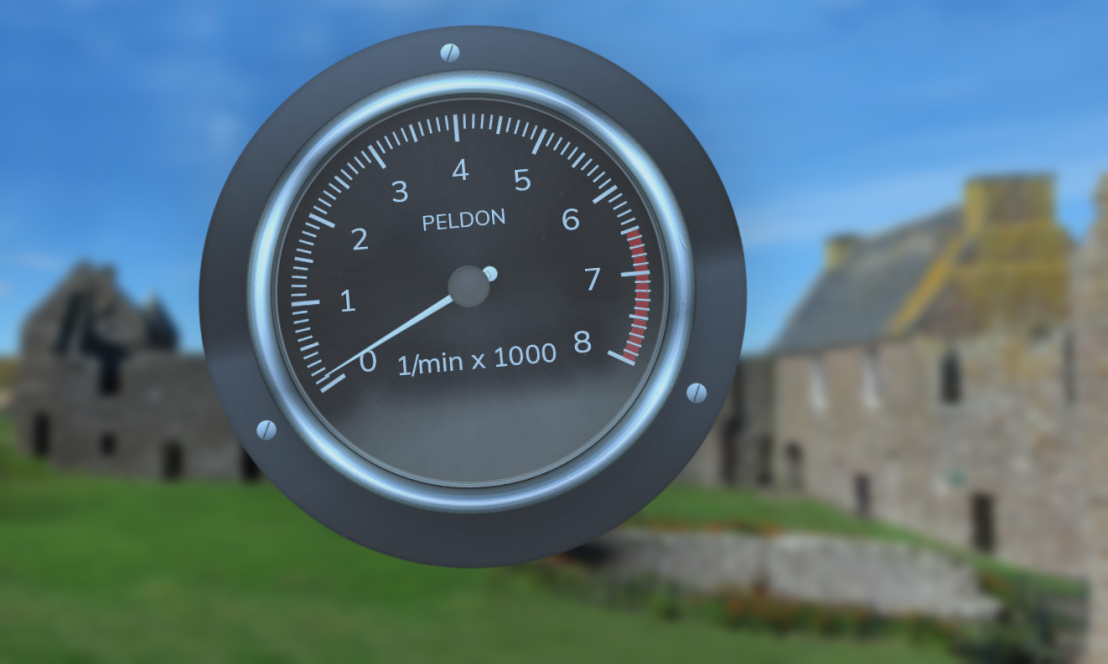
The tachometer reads 100 rpm
